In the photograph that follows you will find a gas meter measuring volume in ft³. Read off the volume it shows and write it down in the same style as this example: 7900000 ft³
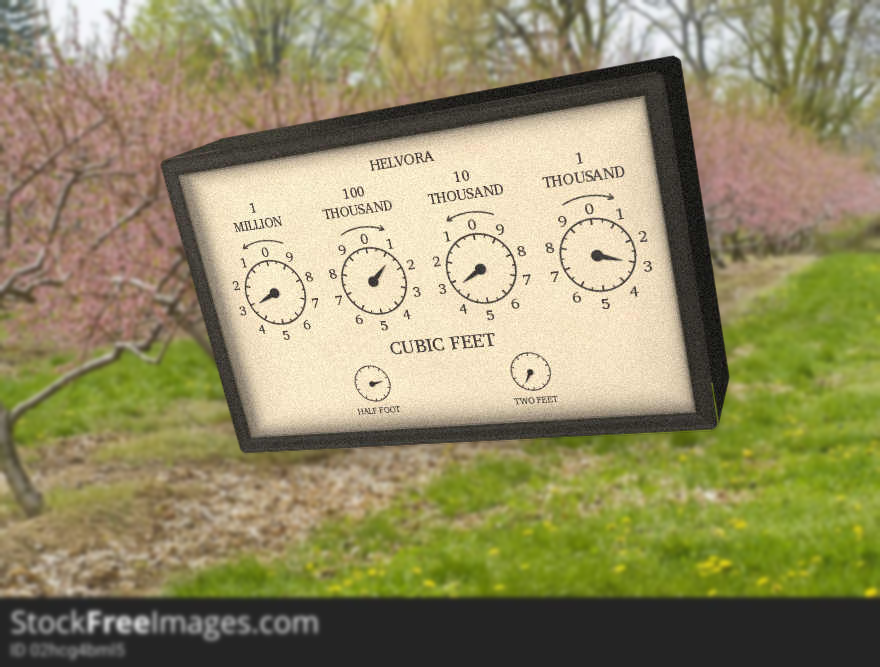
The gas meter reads 313300 ft³
